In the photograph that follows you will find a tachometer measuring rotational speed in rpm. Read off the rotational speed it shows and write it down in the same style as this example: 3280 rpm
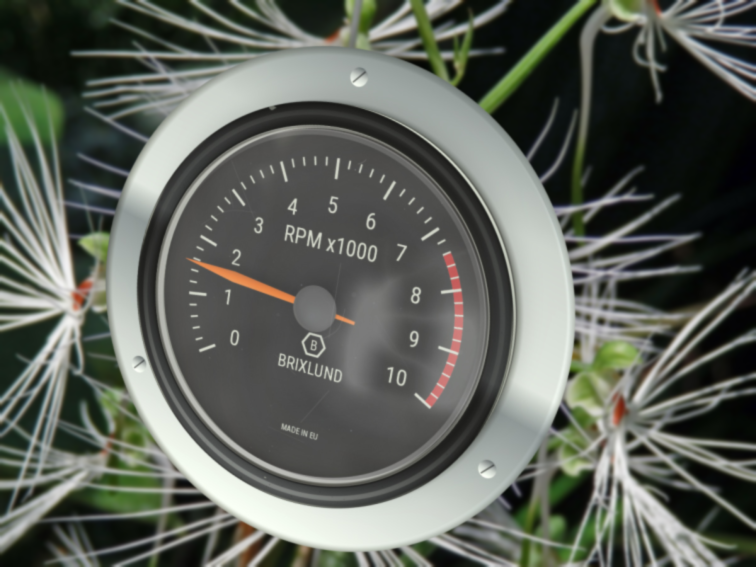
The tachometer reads 1600 rpm
